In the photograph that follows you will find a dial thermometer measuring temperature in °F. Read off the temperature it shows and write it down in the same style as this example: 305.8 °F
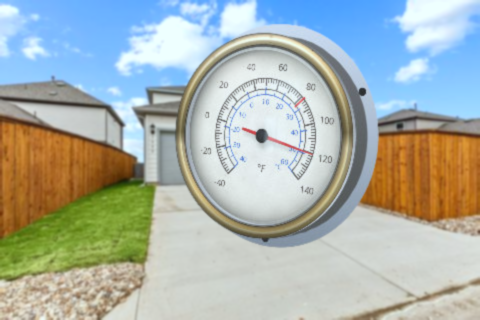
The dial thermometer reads 120 °F
